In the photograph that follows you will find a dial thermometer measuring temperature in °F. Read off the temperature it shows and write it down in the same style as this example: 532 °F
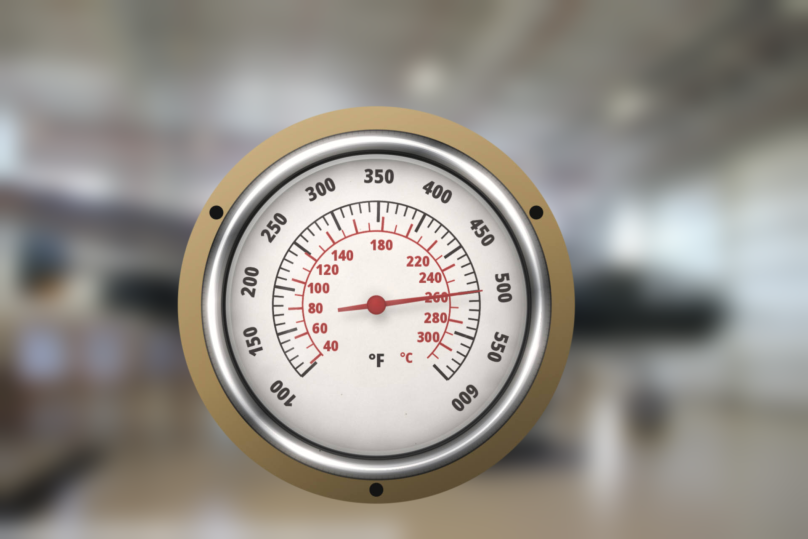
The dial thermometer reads 500 °F
